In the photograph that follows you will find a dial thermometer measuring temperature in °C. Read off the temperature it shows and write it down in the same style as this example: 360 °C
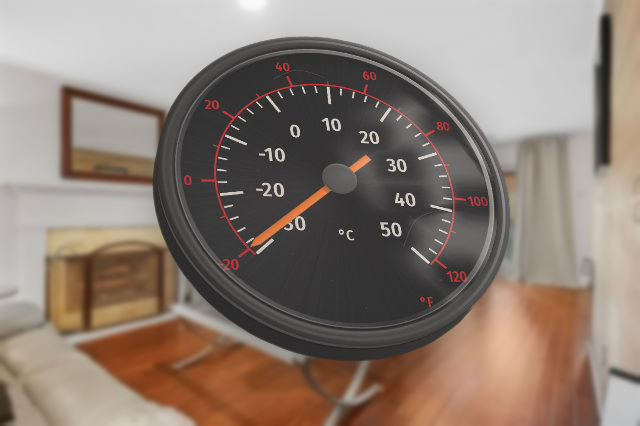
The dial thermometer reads -29 °C
